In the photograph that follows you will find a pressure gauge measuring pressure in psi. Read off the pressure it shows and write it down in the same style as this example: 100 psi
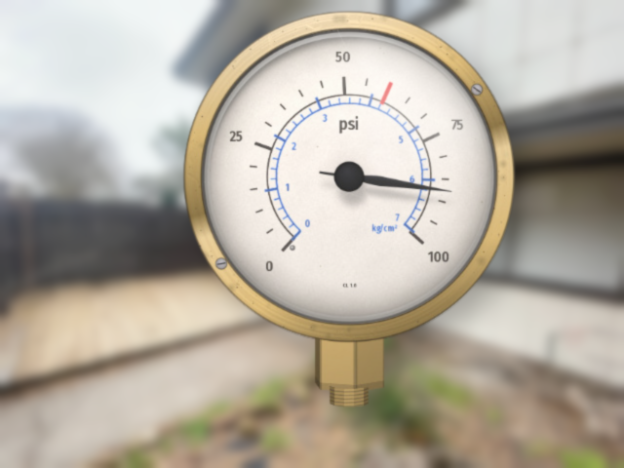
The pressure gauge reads 87.5 psi
